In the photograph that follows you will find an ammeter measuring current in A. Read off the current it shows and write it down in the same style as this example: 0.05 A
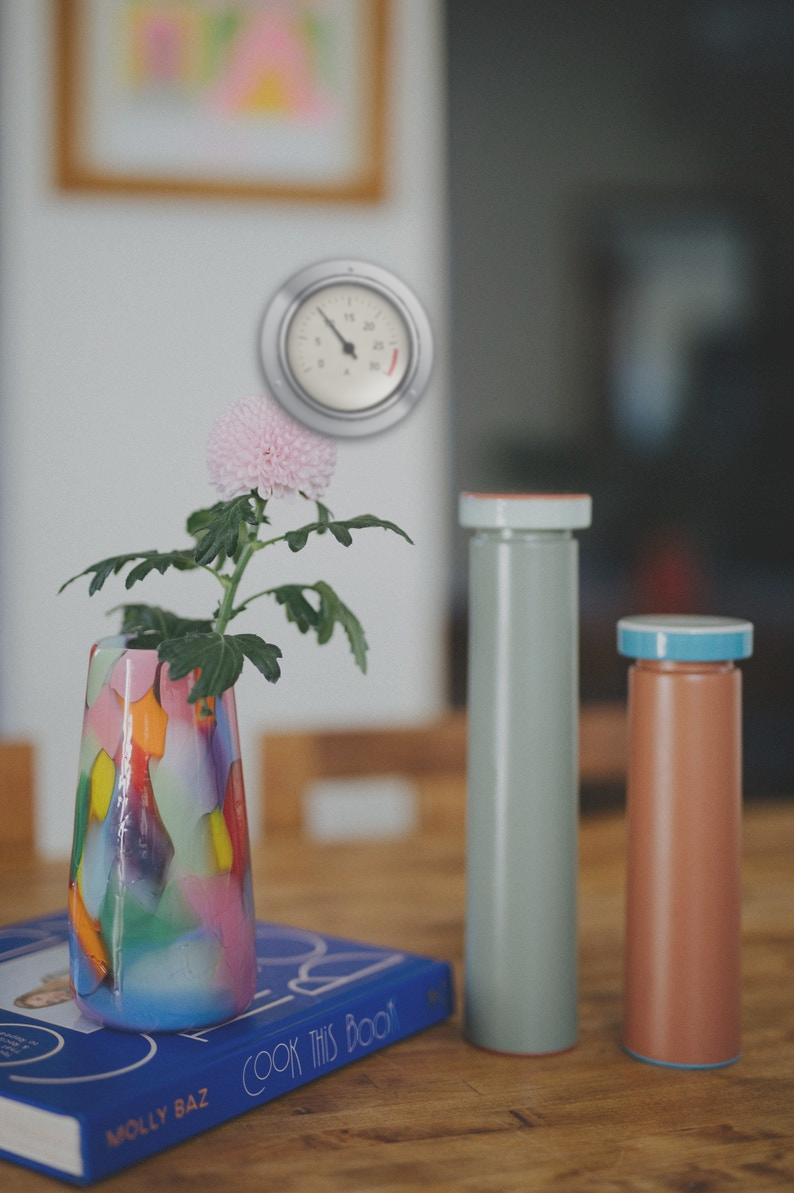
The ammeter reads 10 A
